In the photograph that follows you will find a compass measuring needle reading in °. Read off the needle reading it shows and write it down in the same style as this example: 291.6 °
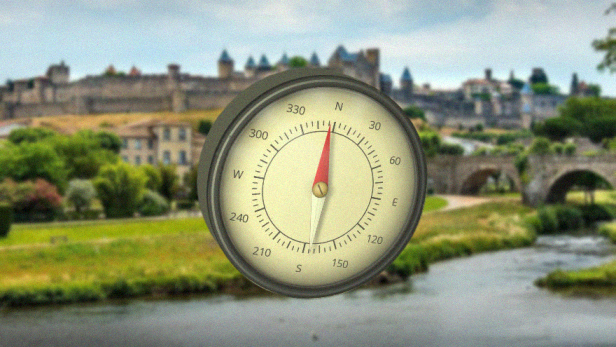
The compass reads 355 °
